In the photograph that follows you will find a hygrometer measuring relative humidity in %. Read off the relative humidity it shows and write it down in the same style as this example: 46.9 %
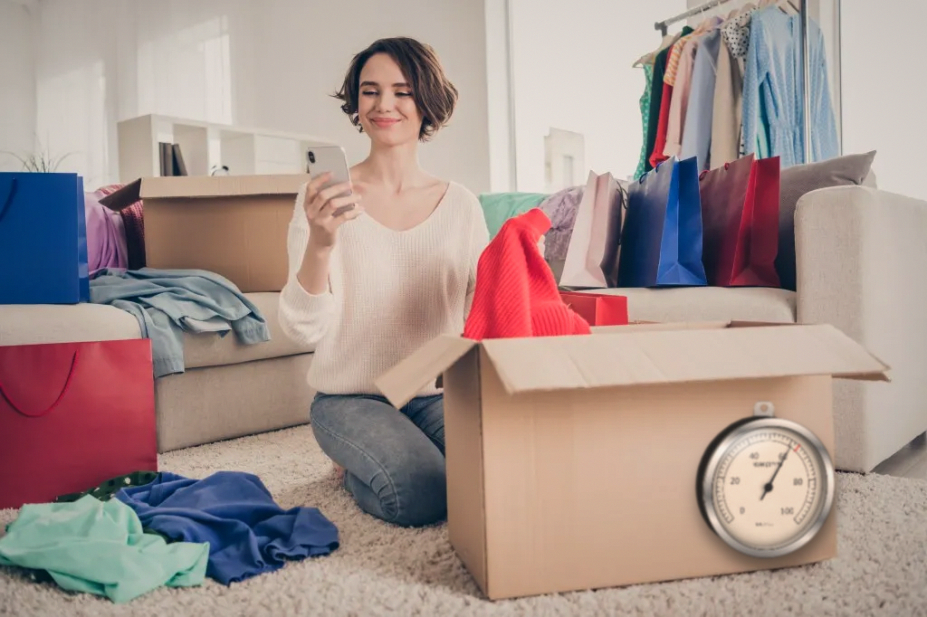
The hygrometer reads 60 %
